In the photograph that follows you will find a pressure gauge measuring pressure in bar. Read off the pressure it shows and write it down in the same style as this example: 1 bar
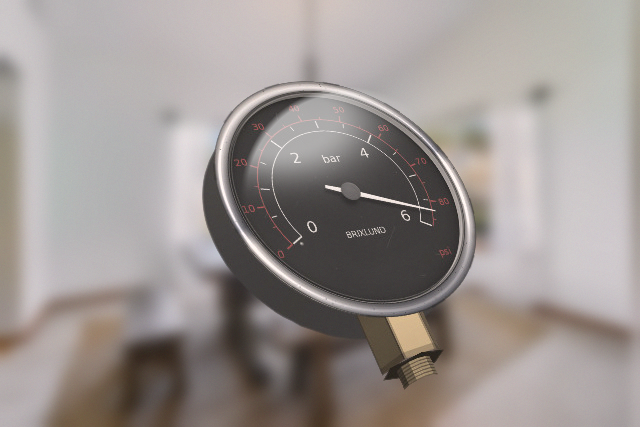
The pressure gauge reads 5.75 bar
